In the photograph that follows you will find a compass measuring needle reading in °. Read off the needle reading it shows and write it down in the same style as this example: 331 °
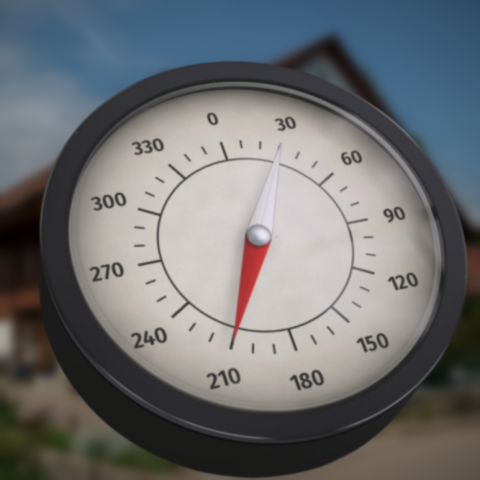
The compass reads 210 °
